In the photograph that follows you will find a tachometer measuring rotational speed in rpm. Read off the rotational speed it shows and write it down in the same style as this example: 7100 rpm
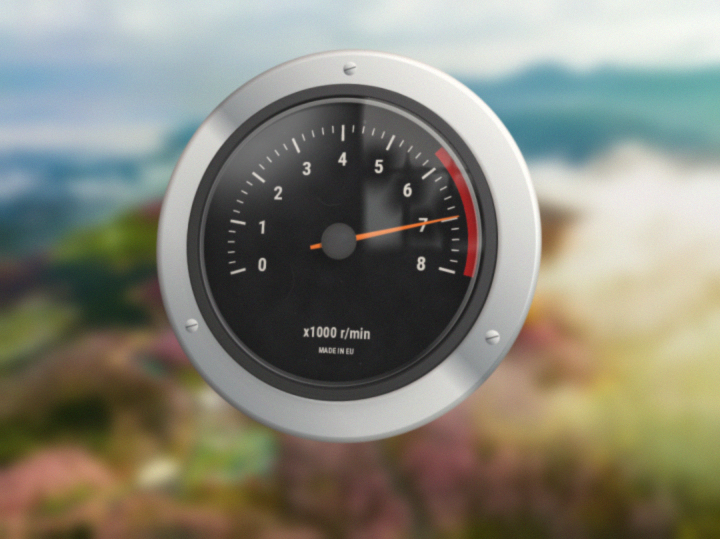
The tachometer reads 7000 rpm
